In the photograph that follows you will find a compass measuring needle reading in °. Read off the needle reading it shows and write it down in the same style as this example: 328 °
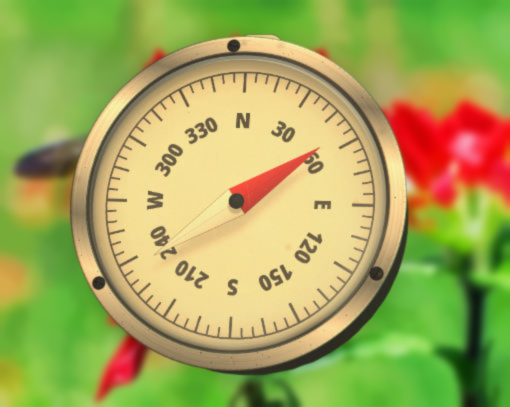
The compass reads 55 °
